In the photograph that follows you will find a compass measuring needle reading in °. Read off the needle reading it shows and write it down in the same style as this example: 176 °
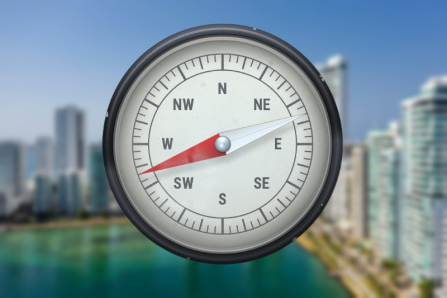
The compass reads 250 °
